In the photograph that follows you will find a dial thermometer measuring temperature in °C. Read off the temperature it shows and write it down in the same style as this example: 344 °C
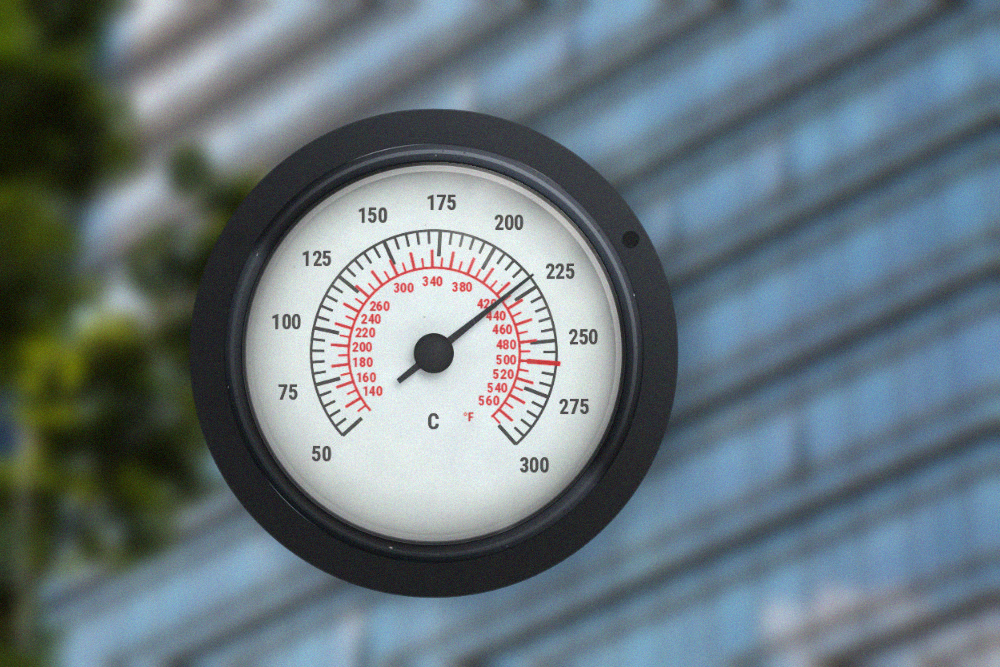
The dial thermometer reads 220 °C
